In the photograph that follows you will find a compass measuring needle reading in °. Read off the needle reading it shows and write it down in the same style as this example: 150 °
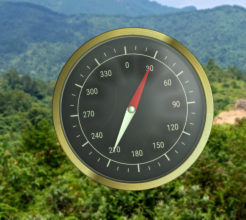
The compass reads 30 °
